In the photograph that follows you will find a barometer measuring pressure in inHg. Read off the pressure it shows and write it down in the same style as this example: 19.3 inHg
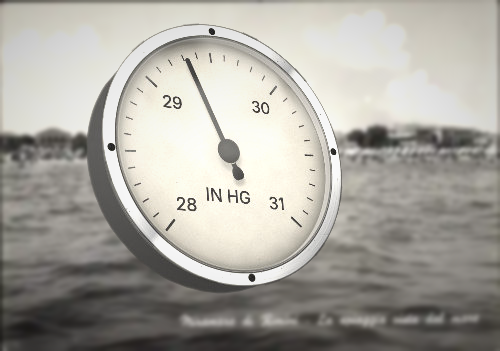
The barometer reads 29.3 inHg
